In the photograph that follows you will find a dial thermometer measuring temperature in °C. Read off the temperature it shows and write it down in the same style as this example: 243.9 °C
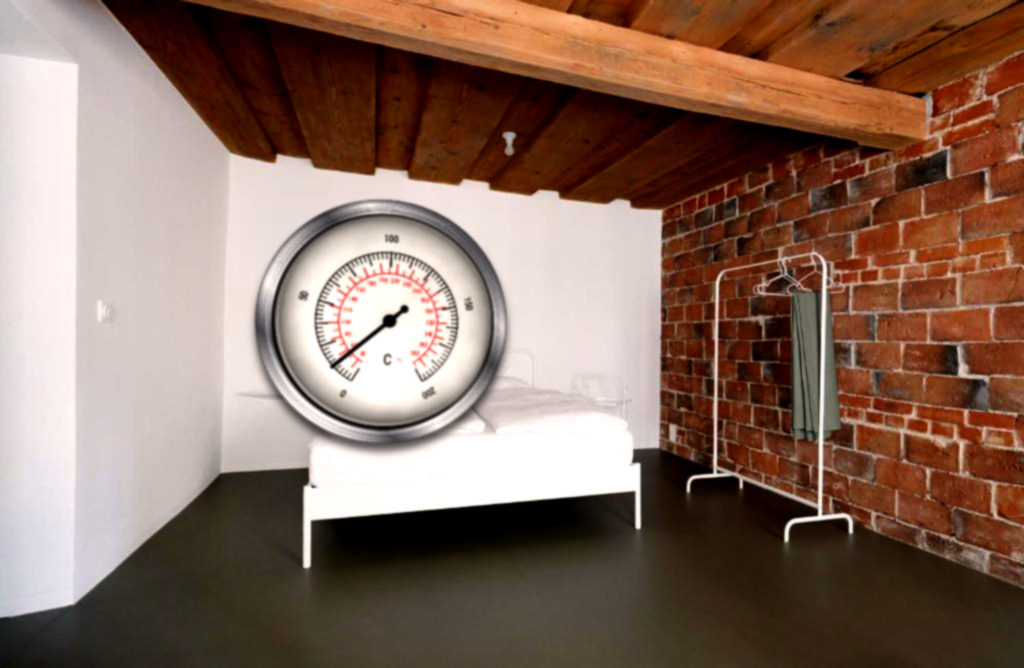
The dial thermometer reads 12.5 °C
